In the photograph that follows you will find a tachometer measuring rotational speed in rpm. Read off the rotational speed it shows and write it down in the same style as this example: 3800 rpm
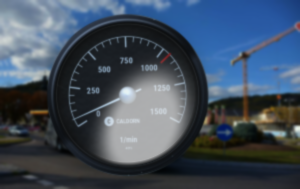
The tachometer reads 50 rpm
